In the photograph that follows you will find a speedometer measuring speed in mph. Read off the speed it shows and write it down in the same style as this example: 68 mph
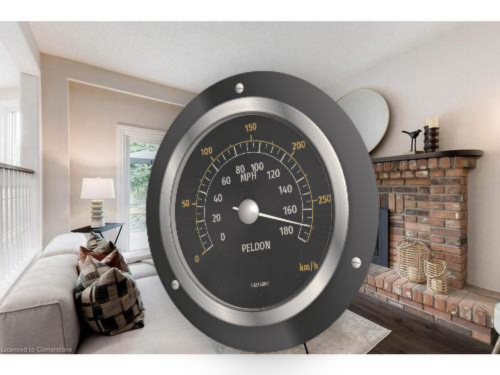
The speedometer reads 170 mph
